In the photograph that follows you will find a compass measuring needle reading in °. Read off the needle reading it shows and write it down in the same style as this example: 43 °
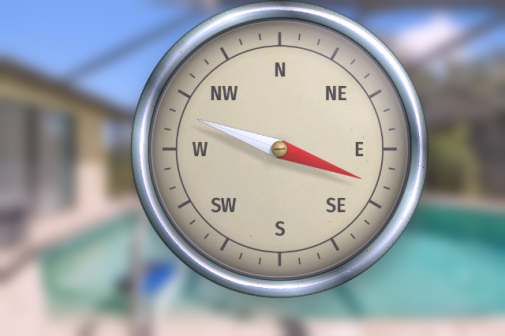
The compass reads 110 °
